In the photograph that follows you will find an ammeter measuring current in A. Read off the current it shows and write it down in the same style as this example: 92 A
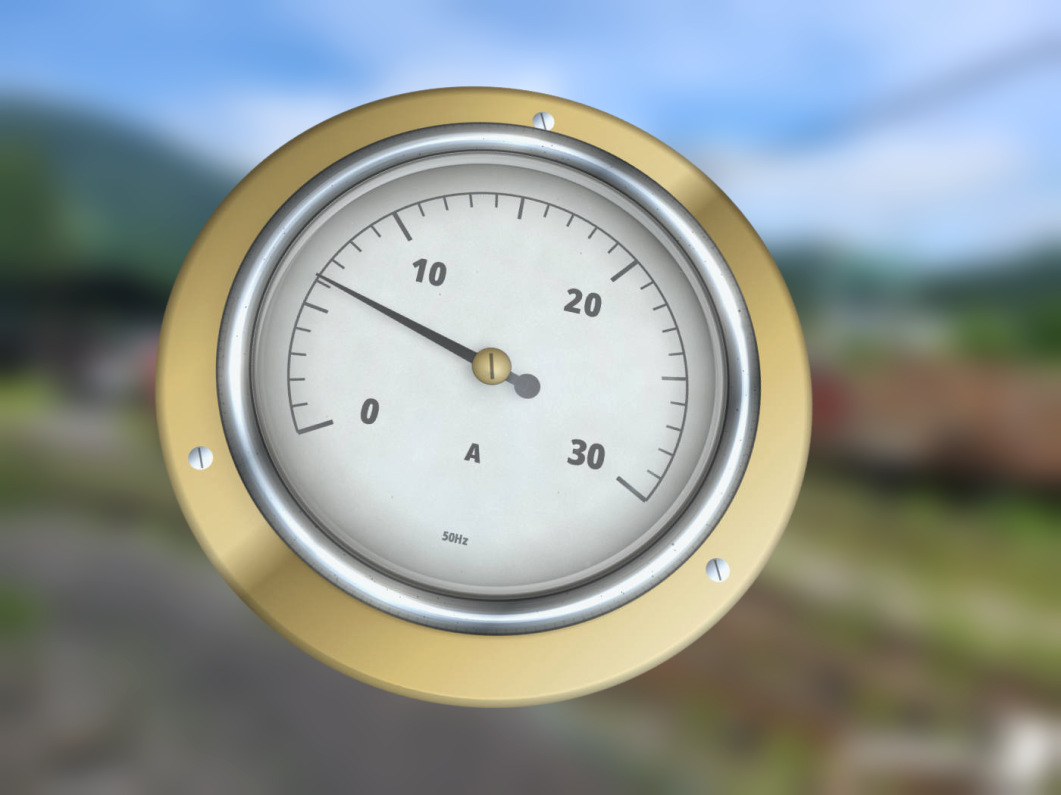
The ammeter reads 6 A
